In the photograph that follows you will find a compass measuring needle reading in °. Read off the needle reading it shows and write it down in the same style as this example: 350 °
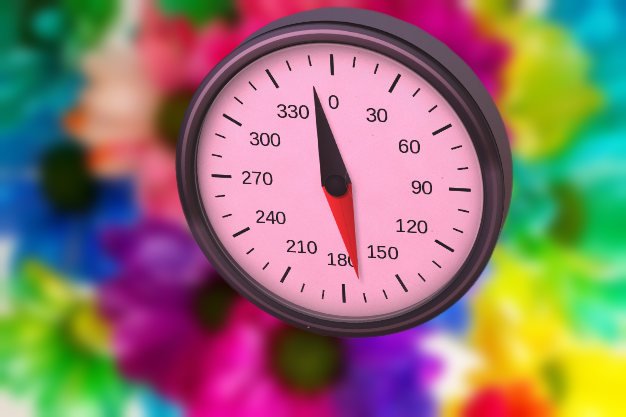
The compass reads 170 °
